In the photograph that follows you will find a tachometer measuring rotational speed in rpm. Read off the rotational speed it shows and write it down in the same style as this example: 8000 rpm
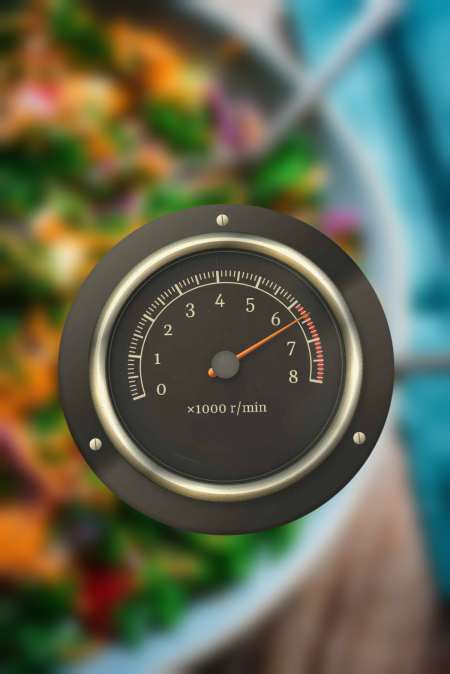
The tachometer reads 6400 rpm
